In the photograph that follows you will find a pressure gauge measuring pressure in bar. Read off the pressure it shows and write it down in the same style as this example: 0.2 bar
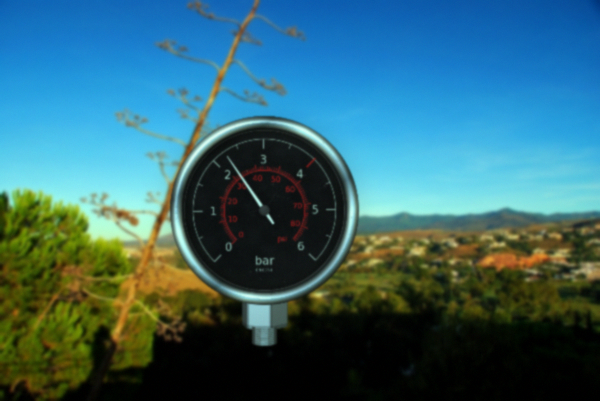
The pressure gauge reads 2.25 bar
